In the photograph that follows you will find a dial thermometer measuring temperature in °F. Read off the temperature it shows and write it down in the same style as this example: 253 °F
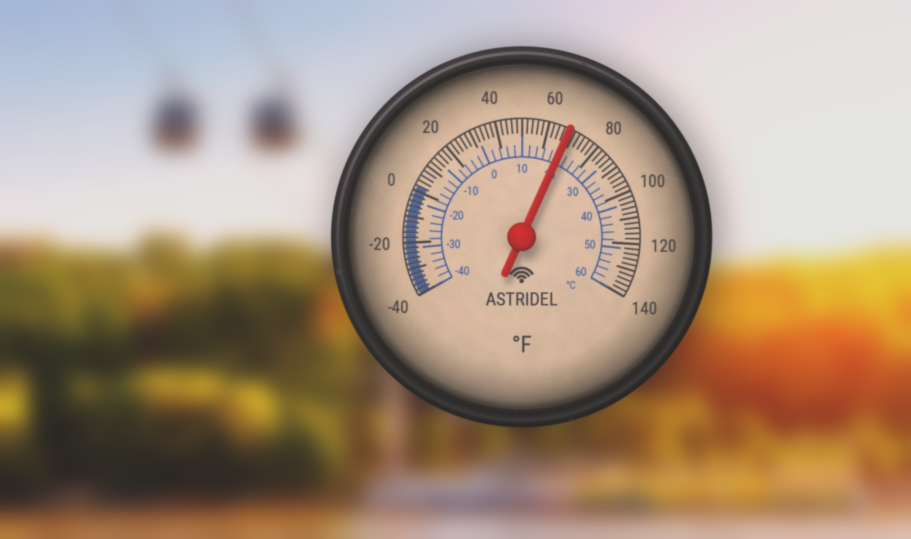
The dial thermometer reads 68 °F
